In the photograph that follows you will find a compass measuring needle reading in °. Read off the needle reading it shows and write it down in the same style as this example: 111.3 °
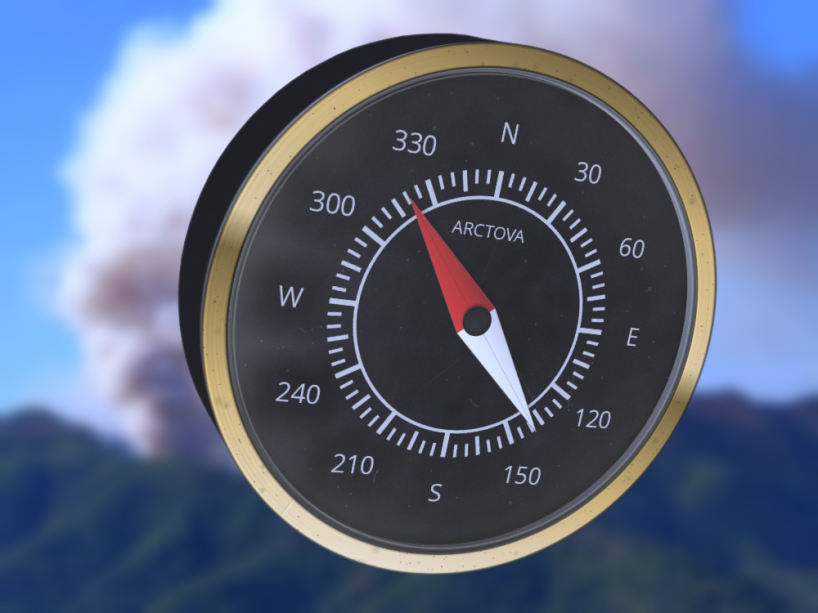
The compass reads 320 °
